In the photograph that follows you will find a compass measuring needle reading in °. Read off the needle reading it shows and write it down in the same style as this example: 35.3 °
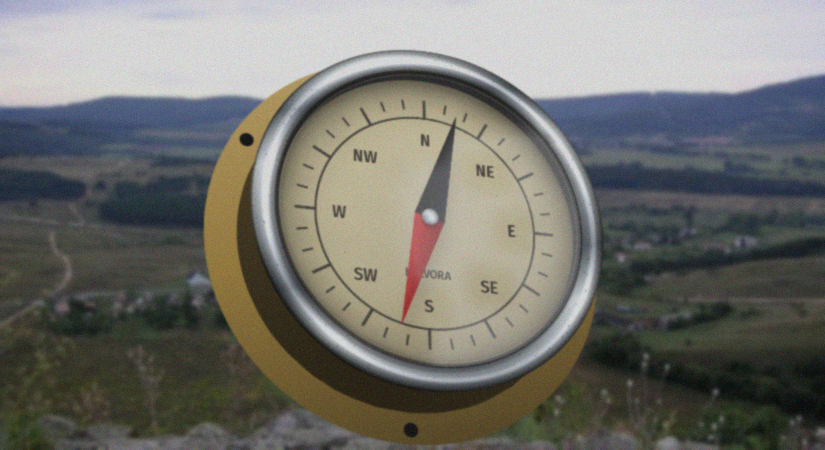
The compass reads 195 °
